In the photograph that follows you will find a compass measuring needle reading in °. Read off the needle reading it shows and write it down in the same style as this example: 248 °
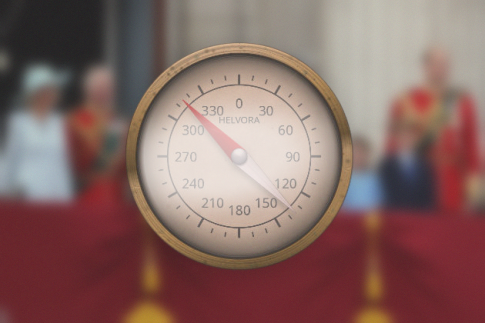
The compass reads 315 °
